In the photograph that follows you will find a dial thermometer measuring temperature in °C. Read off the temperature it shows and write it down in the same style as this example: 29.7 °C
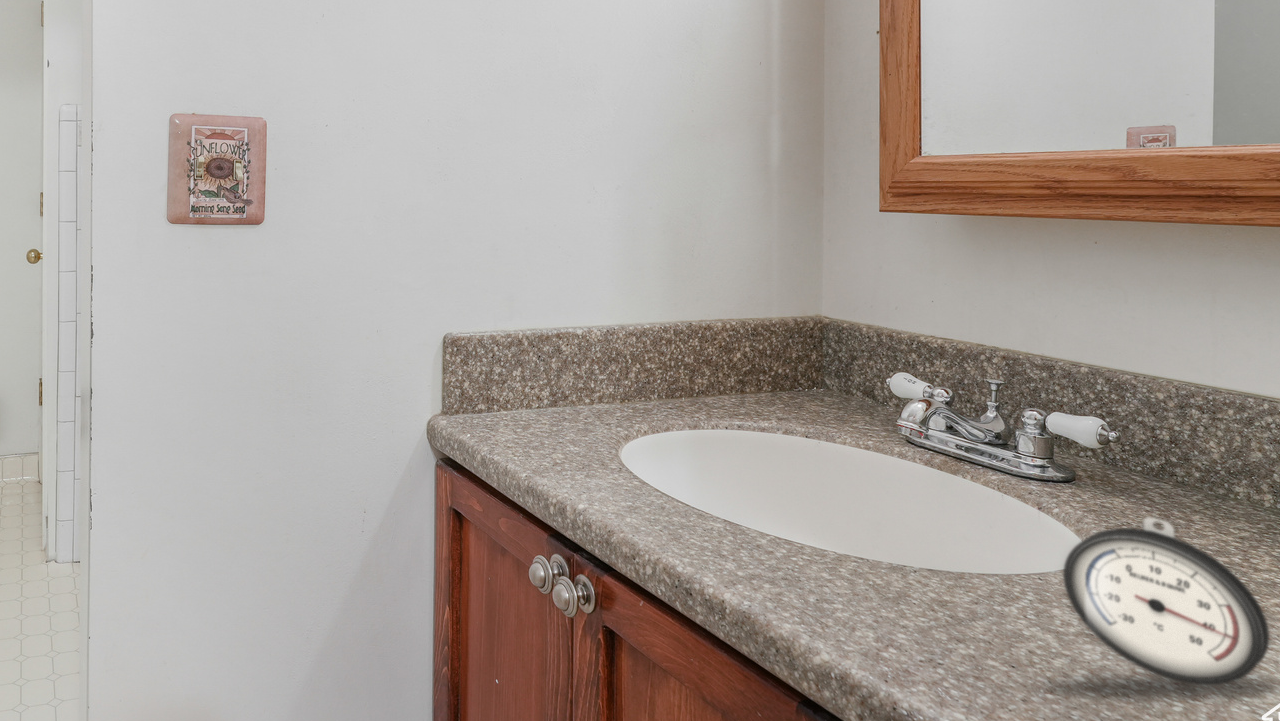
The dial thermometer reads 40 °C
